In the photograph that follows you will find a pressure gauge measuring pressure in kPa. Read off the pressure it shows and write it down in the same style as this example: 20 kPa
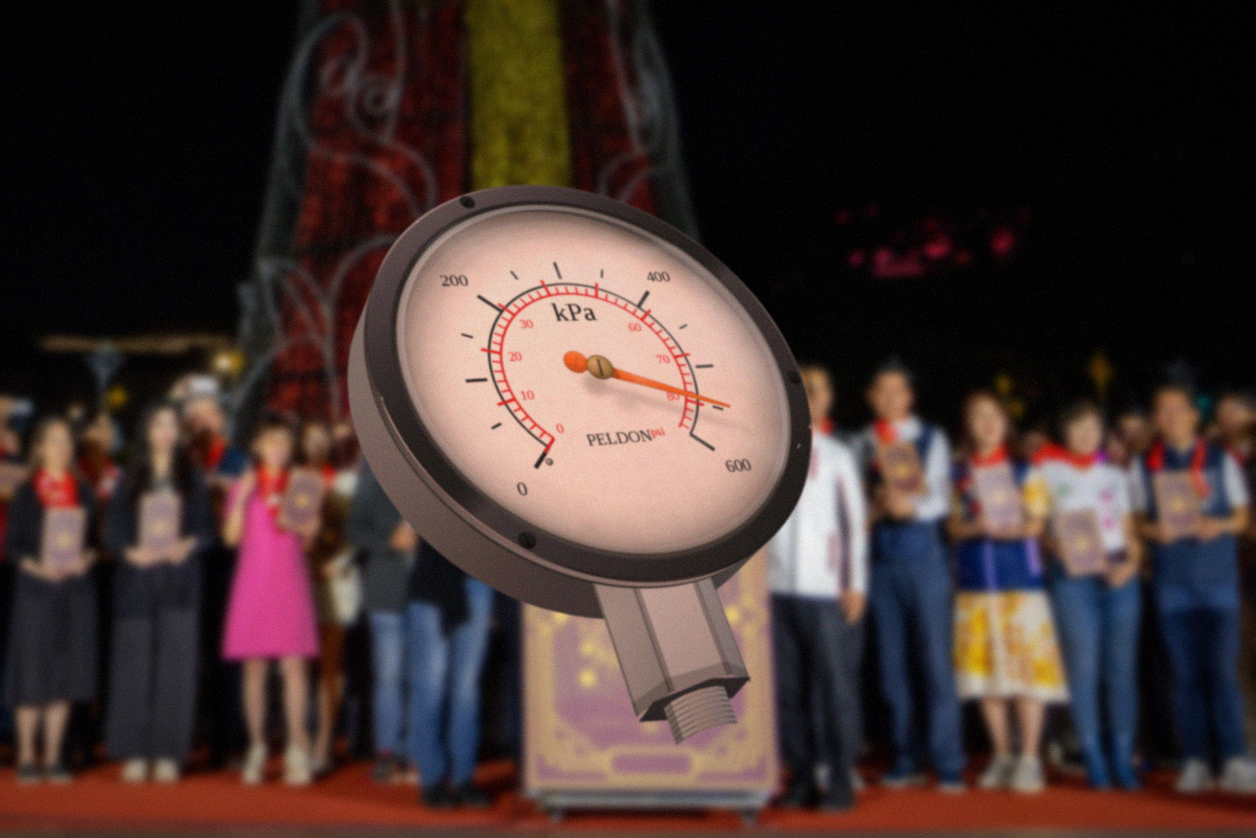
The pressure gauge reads 550 kPa
